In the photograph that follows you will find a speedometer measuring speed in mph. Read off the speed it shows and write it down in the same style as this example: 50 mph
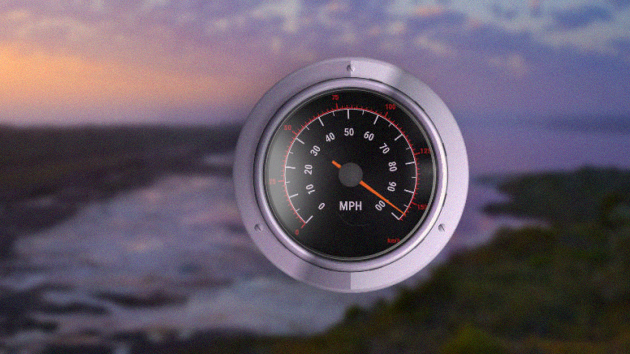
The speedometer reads 97.5 mph
